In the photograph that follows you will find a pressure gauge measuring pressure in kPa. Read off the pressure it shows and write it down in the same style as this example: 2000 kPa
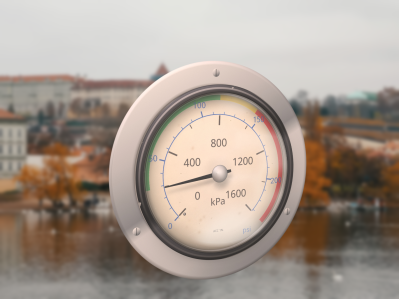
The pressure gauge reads 200 kPa
